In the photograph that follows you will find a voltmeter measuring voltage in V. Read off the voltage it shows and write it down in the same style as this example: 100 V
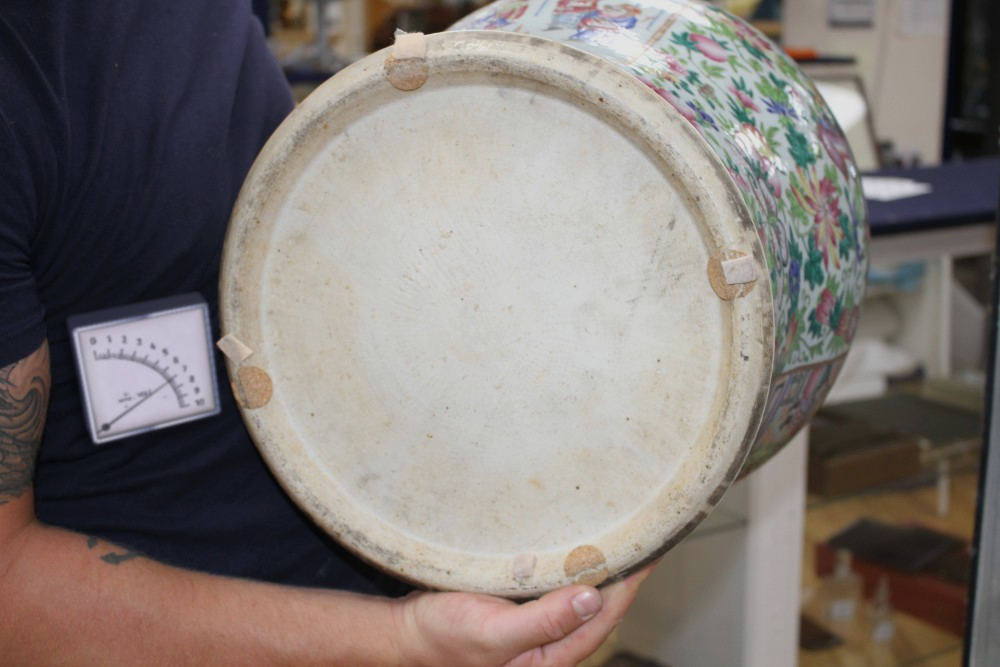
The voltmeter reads 7 V
